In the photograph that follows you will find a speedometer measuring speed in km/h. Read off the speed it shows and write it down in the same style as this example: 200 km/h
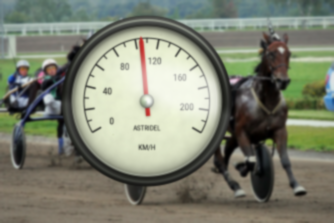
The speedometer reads 105 km/h
